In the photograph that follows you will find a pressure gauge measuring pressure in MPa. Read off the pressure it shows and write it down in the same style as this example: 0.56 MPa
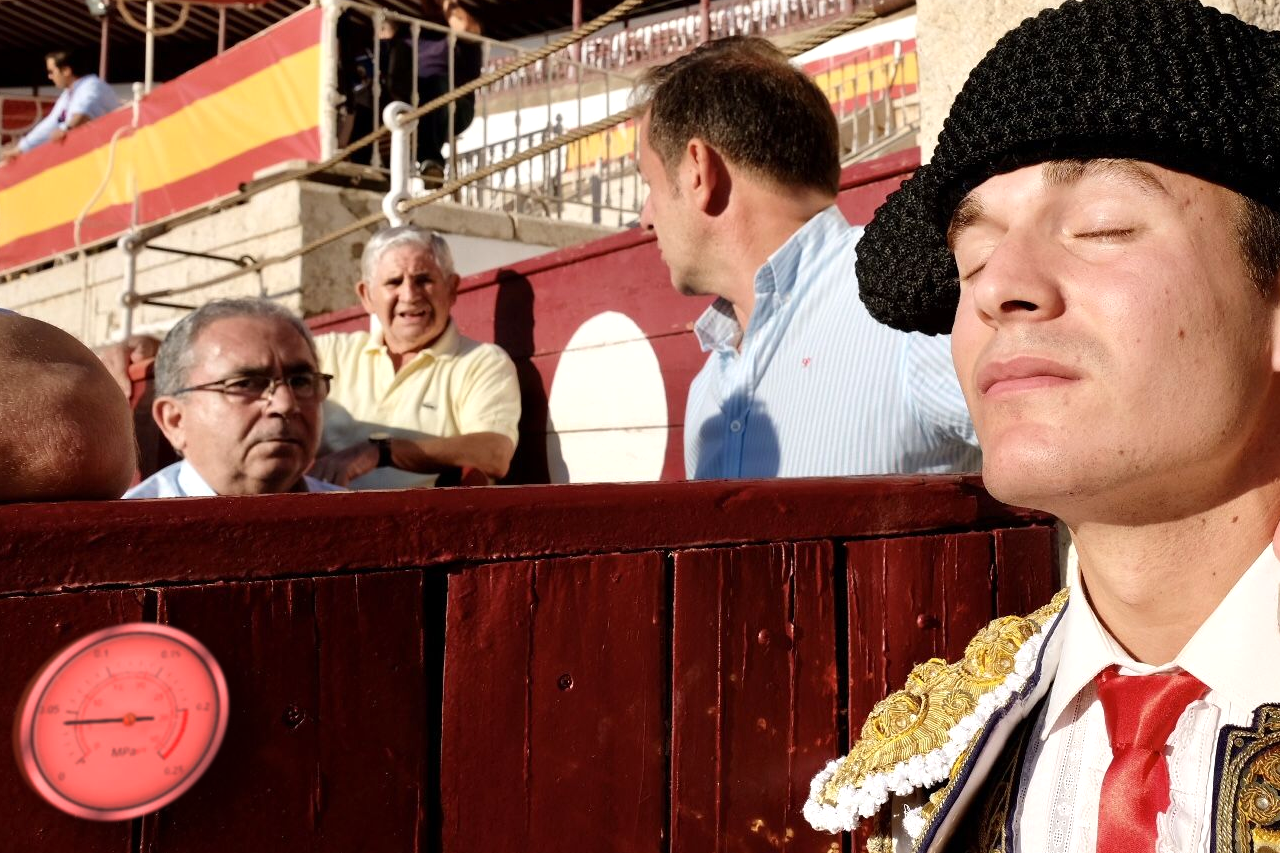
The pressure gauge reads 0.04 MPa
